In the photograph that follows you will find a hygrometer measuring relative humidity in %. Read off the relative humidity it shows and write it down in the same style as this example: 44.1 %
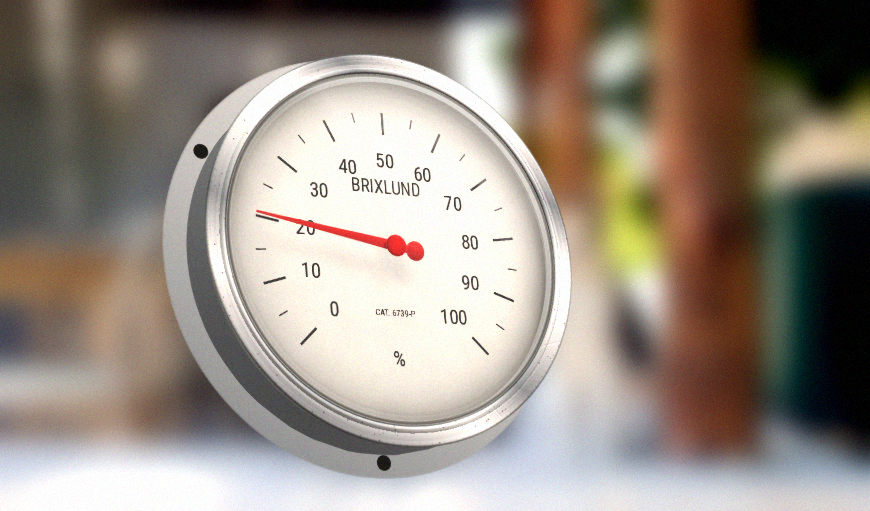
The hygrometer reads 20 %
